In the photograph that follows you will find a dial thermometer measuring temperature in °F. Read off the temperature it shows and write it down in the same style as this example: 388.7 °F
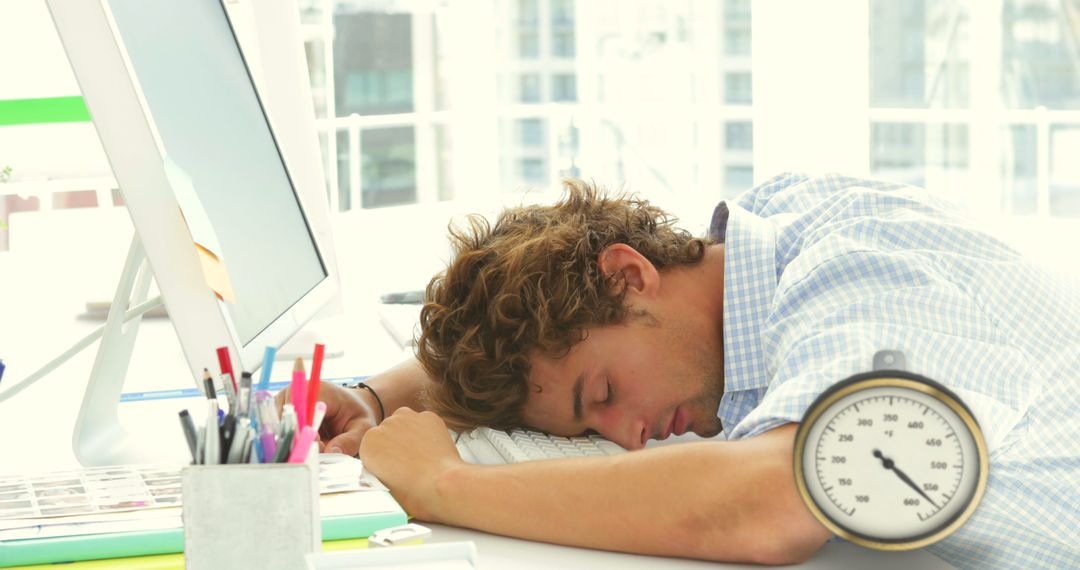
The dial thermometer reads 570 °F
